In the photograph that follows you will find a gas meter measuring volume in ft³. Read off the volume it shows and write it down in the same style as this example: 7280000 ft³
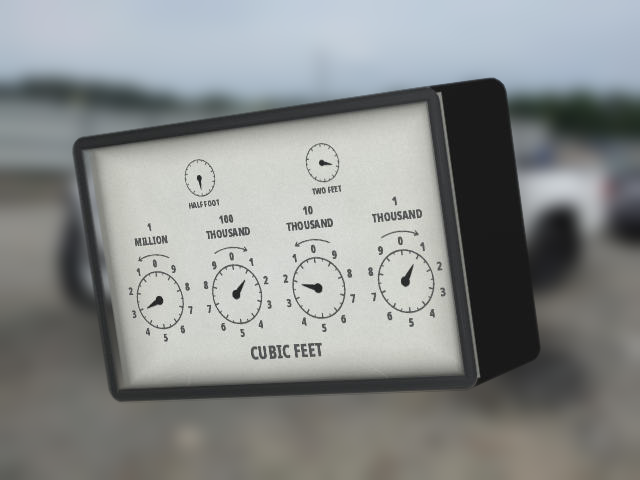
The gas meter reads 312100 ft³
